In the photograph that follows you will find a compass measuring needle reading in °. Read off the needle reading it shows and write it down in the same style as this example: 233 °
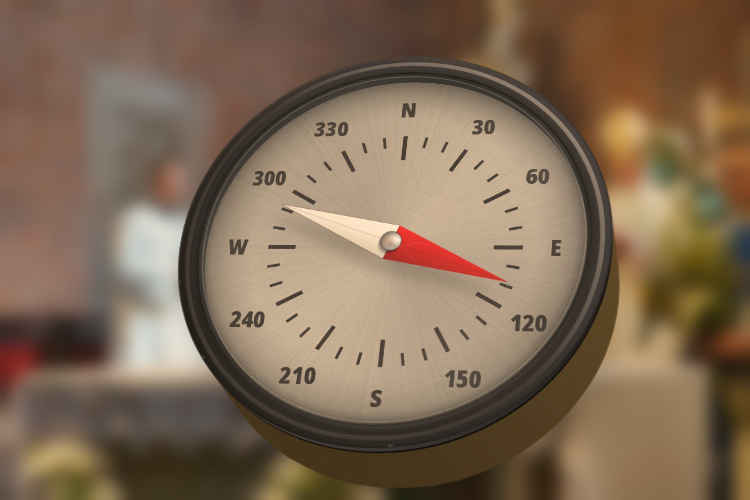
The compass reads 110 °
